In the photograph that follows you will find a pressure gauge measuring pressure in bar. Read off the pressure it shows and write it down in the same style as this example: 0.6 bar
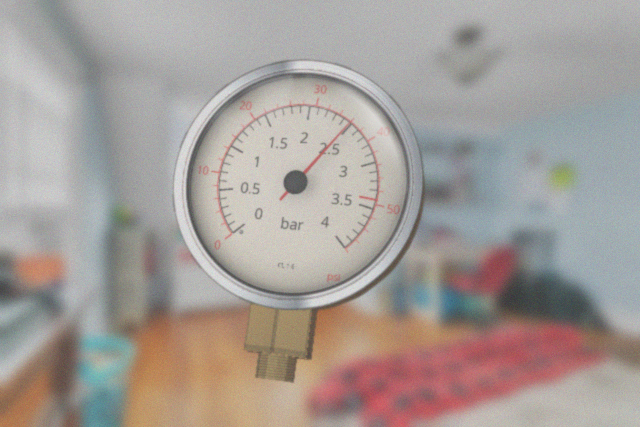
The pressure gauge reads 2.5 bar
